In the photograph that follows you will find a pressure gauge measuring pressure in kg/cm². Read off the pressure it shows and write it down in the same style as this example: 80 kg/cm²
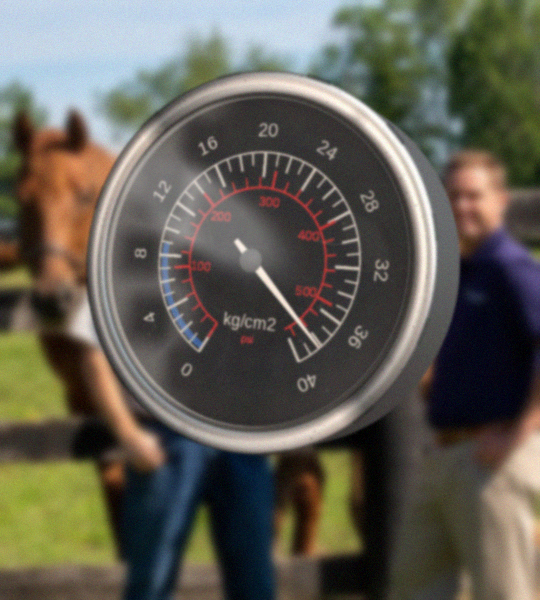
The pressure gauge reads 38 kg/cm²
